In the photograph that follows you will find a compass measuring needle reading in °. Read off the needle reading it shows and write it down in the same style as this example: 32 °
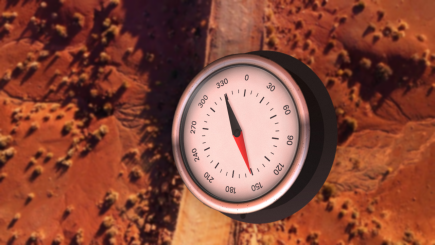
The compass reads 150 °
